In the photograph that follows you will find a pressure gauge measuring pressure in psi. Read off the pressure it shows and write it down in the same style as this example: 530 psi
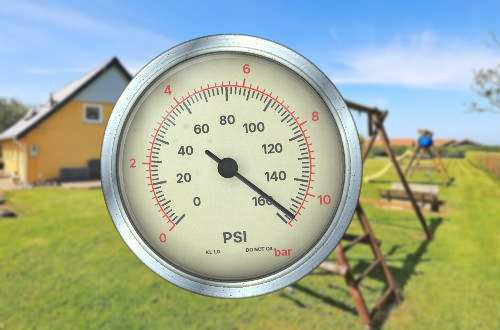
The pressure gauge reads 156 psi
